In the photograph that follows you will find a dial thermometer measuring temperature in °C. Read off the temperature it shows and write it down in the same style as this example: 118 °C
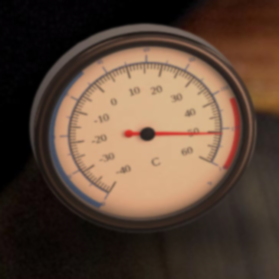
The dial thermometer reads 50 °C
